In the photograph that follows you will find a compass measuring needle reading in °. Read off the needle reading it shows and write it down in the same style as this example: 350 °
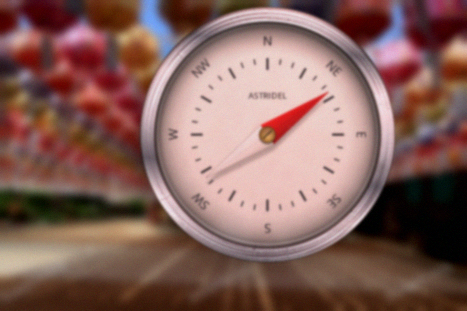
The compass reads 55 °
